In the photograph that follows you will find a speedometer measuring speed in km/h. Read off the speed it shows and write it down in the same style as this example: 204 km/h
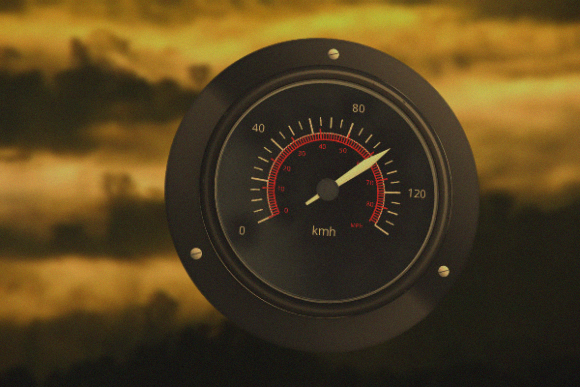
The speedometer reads 100 km/h
